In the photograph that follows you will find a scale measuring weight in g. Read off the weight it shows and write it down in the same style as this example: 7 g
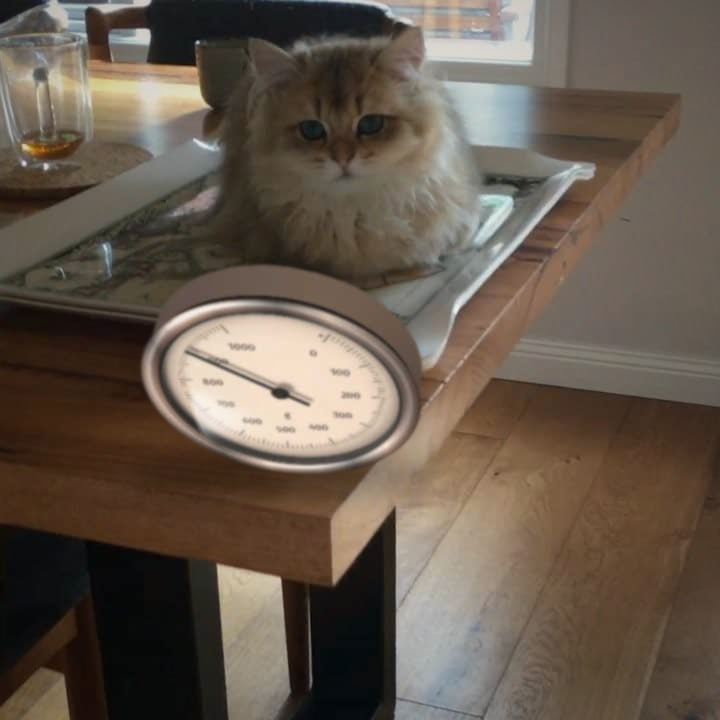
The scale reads 900 g
